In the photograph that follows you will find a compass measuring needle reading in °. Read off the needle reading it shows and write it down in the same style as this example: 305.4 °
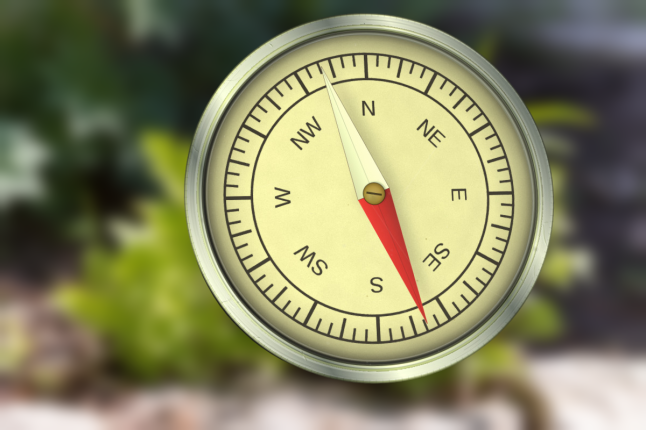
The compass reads 160 °
